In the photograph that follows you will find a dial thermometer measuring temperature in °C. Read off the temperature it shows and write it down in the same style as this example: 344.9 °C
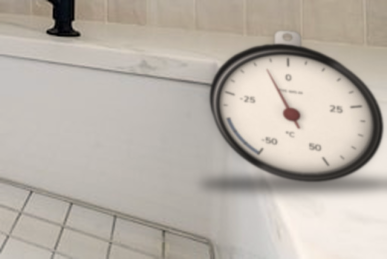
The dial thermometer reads -7.5 °C
